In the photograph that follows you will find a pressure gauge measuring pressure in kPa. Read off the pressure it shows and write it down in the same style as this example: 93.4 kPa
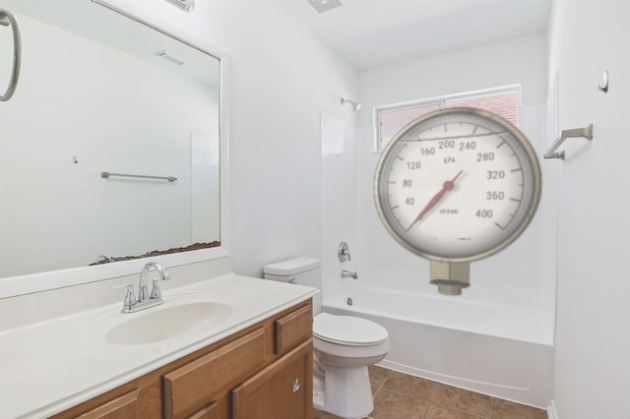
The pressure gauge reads 0 kPa
